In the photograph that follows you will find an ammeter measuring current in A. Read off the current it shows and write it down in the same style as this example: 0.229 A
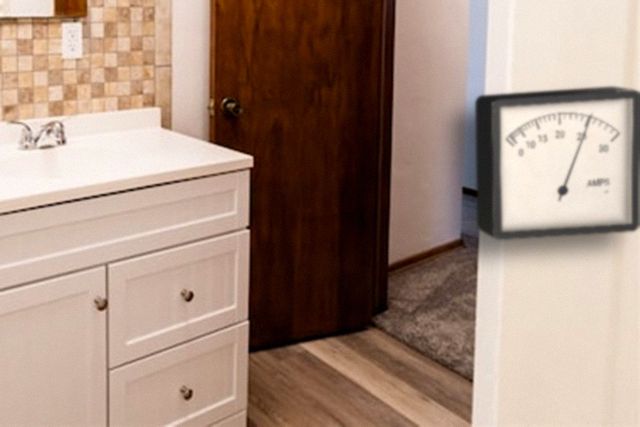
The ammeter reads 25 A
